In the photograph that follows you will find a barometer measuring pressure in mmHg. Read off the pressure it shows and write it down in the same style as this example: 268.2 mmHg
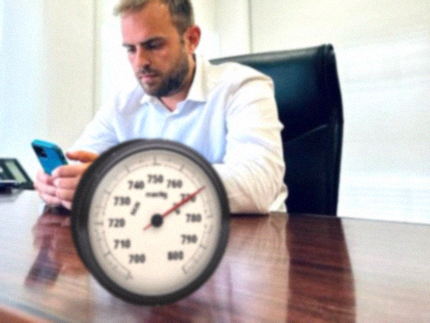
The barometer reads 770 mmHg
